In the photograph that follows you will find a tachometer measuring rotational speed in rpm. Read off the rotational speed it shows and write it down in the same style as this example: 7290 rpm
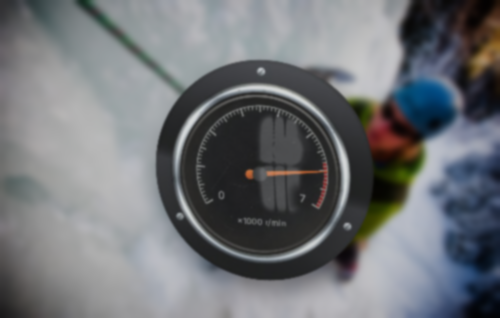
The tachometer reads 6000 rpm
